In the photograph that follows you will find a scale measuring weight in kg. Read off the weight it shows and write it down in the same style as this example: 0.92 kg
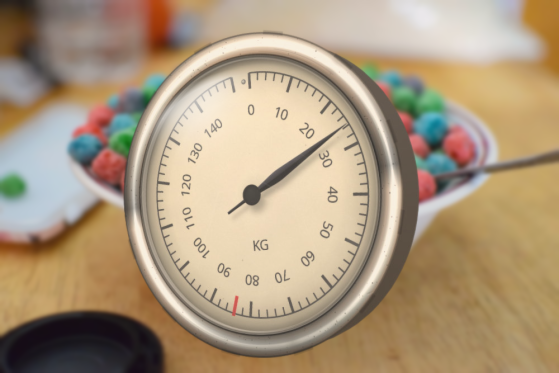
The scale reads 26 kg
